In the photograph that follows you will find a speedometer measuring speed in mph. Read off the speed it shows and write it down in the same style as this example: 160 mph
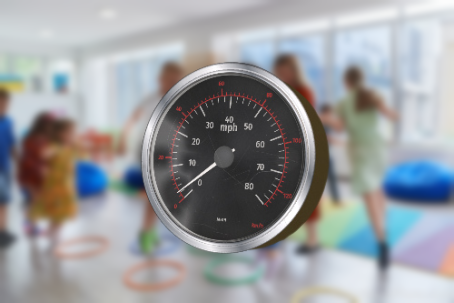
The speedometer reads 2 mph
